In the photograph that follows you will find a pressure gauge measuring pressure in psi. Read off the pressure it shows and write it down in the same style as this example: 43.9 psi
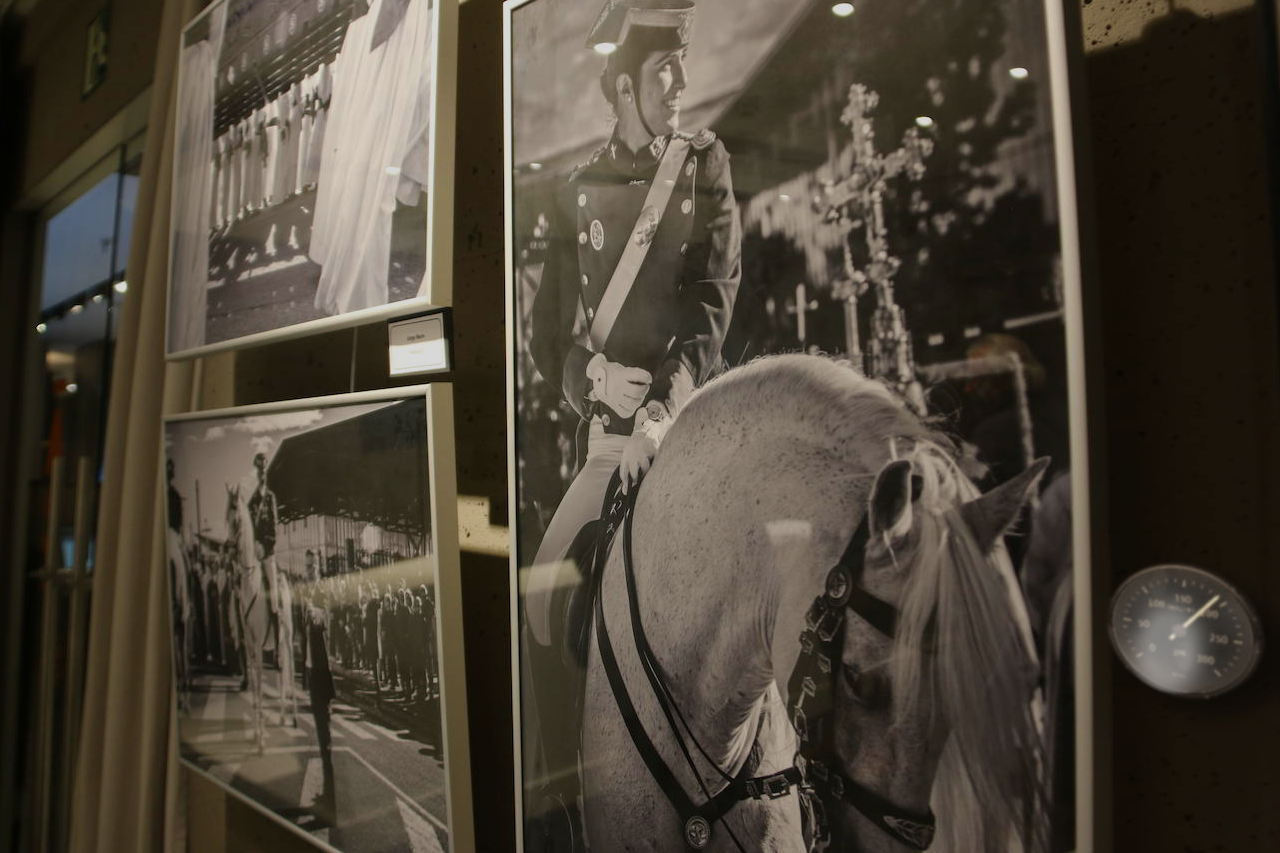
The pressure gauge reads 190 psi
